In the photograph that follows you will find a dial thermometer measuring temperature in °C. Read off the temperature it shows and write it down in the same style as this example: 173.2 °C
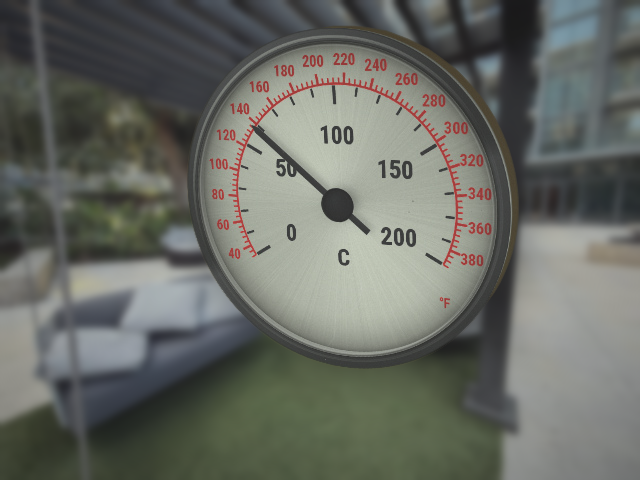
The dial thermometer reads 60 °C
